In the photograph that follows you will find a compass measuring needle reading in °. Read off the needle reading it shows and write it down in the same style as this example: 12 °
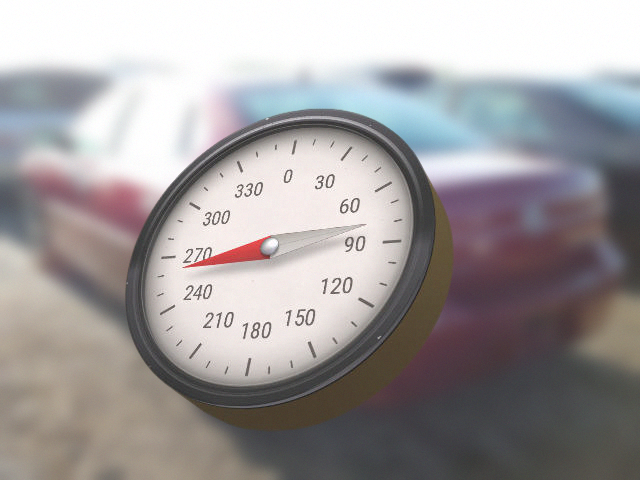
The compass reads 260 °
